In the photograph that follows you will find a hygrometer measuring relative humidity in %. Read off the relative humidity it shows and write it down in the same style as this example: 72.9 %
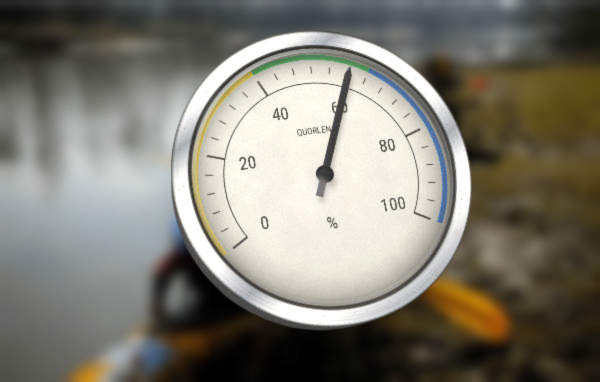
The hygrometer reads 60 %
